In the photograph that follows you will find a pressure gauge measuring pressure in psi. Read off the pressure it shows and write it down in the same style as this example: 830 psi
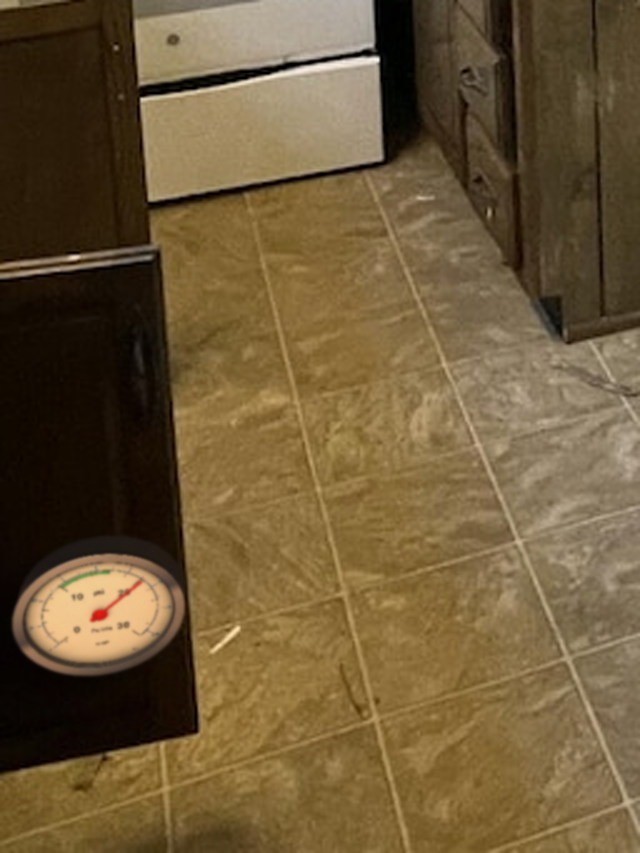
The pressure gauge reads 20 psi
